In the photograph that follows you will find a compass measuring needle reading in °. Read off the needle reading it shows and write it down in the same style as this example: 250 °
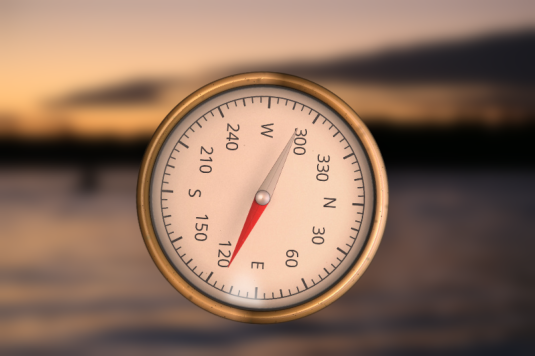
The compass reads 112.5 °
